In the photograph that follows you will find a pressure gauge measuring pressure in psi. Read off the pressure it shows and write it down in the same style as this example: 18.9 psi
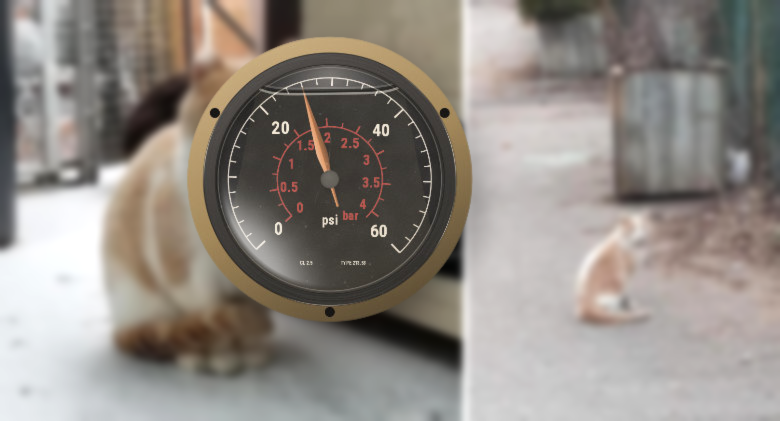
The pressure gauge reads 26 psi
